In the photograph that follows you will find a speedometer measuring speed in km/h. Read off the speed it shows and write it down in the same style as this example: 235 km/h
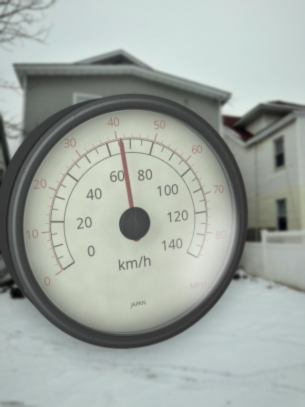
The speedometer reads 65 km/h
